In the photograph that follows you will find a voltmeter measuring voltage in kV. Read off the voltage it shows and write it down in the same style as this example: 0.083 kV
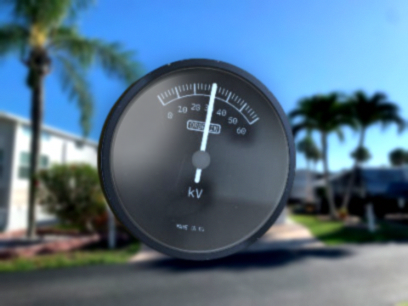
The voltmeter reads 30 kV
